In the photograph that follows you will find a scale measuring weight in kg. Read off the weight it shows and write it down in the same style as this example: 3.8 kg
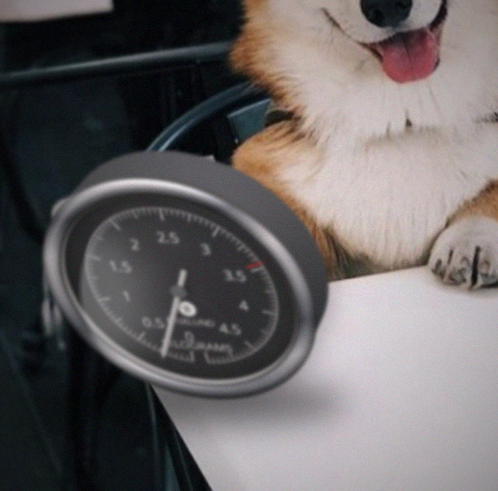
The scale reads 0.25 kg
